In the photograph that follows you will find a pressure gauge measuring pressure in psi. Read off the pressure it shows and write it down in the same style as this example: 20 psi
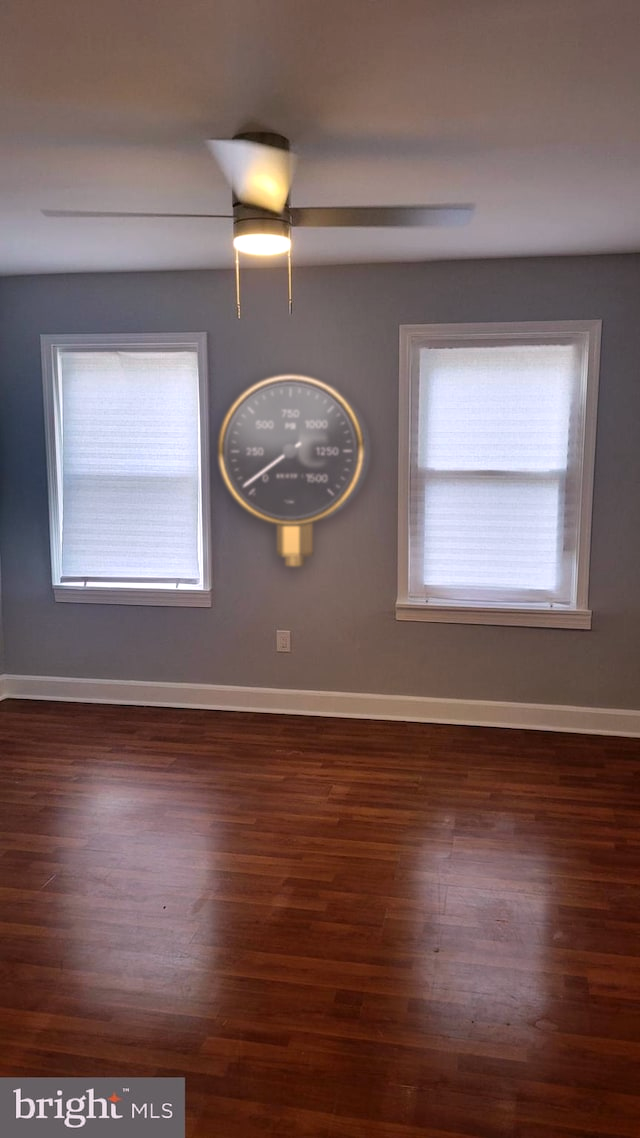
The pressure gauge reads 50 psi
